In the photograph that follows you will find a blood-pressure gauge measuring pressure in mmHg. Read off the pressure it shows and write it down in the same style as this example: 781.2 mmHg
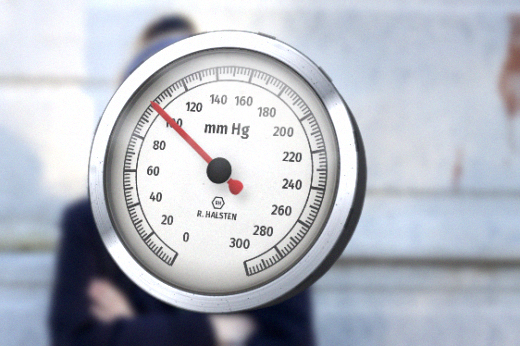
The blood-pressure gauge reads 100 mmHg
